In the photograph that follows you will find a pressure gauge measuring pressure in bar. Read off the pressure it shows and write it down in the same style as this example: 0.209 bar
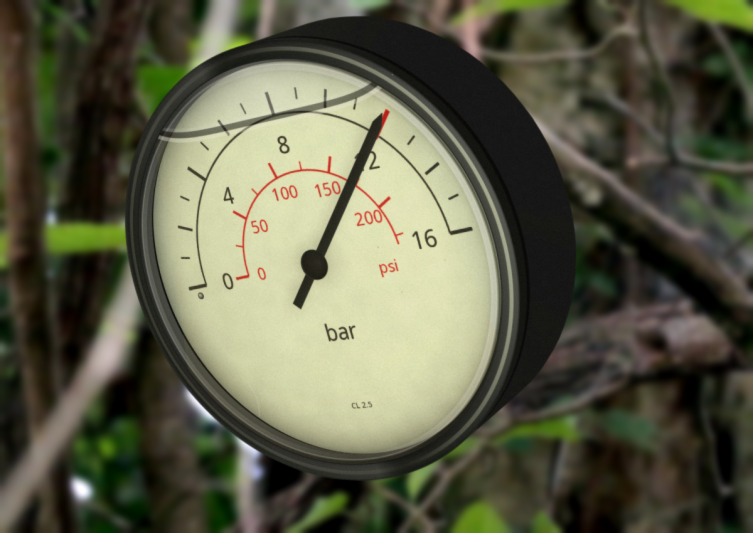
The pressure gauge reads 12 bar
